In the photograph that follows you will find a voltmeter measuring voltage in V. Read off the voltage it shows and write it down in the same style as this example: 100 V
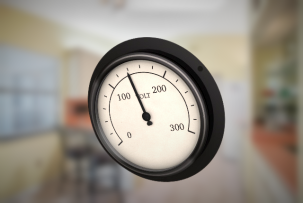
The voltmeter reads 140 V
